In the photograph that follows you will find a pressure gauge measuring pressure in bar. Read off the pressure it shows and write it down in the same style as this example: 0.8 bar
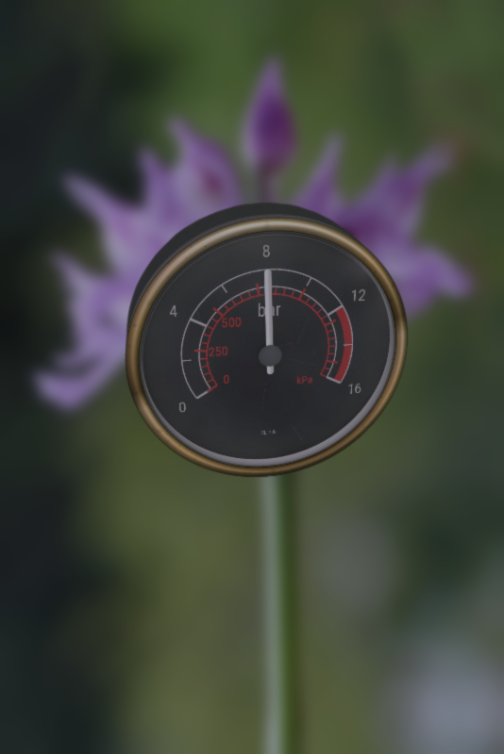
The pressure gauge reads 8 bar
